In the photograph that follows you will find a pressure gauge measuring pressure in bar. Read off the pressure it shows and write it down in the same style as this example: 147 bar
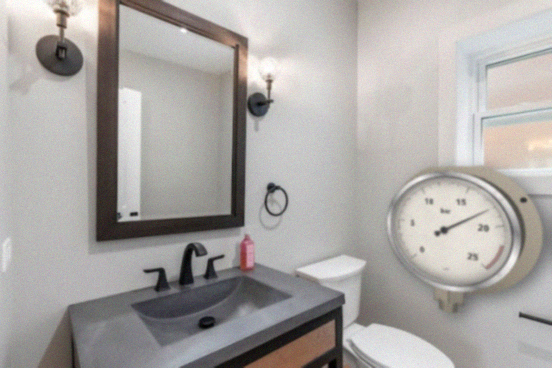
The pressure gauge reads 18 bar
